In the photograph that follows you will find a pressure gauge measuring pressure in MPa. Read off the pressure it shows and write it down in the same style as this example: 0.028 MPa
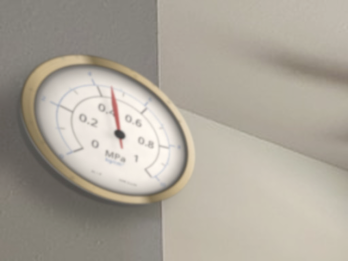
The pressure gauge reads 0.45 MPa
